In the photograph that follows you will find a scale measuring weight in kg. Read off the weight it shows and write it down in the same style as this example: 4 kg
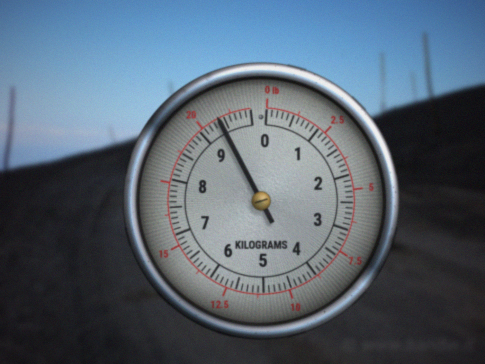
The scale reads 9.4 kg
